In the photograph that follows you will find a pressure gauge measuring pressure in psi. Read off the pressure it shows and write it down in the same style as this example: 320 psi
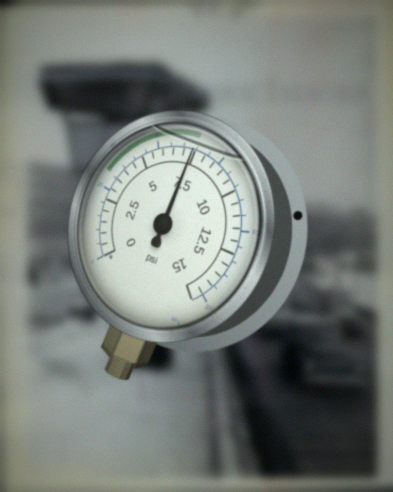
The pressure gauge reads 7.5 psi
